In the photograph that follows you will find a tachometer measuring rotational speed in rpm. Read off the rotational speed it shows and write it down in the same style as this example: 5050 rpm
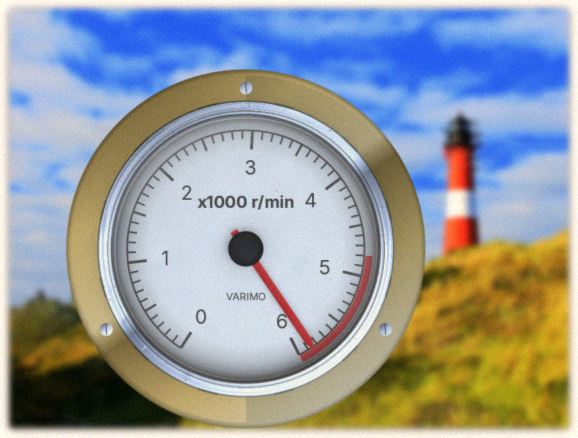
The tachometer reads 5850 rpm
